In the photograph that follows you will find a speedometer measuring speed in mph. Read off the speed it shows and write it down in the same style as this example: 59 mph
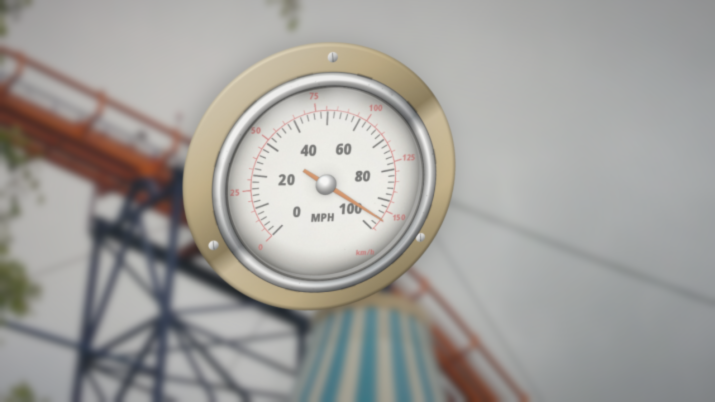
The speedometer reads 96 mph
